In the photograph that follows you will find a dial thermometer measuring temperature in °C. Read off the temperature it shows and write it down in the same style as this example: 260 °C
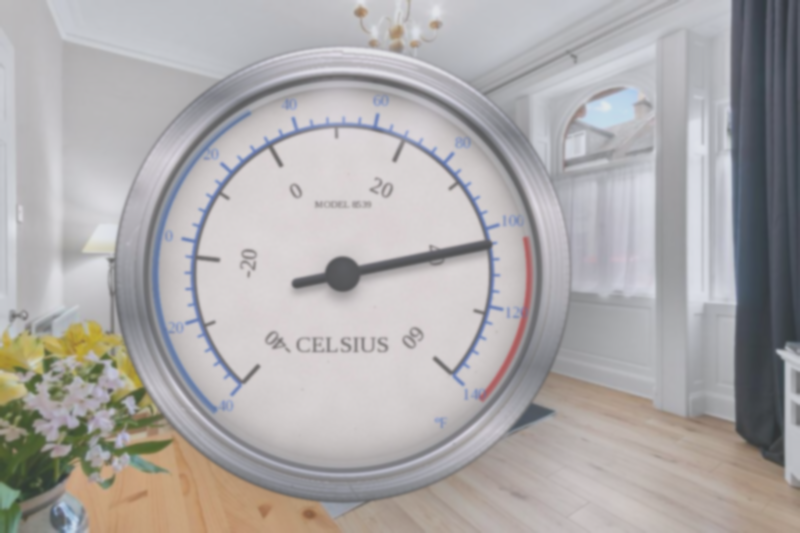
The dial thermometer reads 40 °C
